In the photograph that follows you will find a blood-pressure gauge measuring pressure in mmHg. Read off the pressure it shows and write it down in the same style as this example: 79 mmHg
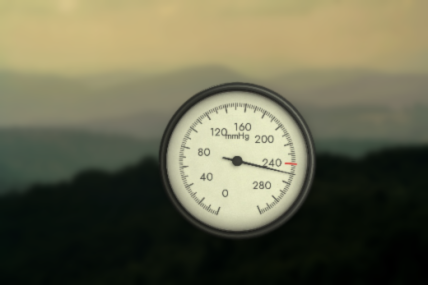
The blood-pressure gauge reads 250 mmHg
